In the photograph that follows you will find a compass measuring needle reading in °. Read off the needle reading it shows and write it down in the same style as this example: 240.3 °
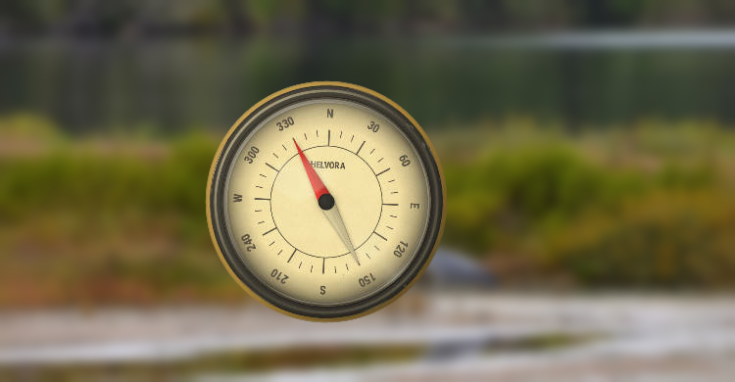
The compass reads 330 °
